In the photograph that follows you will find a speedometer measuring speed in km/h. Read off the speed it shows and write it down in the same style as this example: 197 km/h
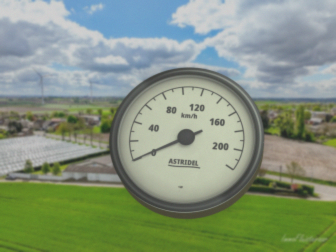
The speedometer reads 0 km/h
